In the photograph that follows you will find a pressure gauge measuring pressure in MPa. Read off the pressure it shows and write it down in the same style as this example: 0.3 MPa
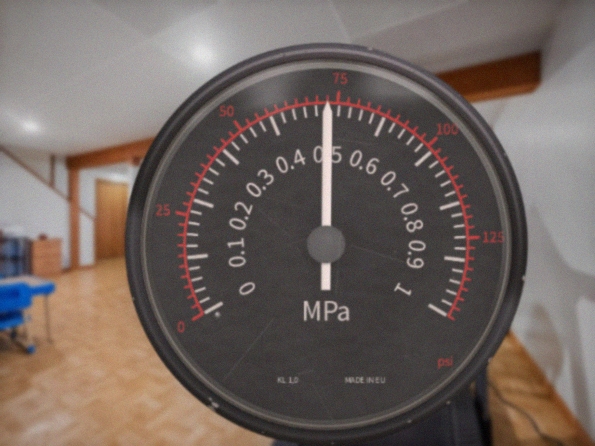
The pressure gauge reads 0.5 MPa
